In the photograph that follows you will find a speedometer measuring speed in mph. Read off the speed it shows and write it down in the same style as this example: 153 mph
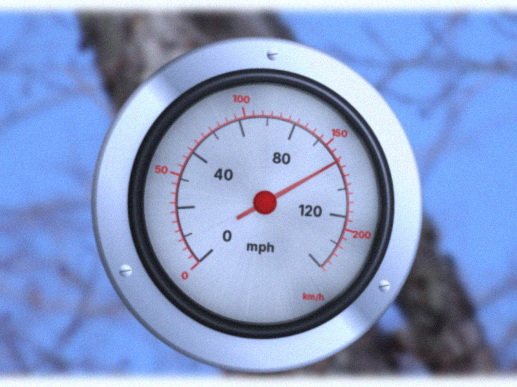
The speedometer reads 100 mph
